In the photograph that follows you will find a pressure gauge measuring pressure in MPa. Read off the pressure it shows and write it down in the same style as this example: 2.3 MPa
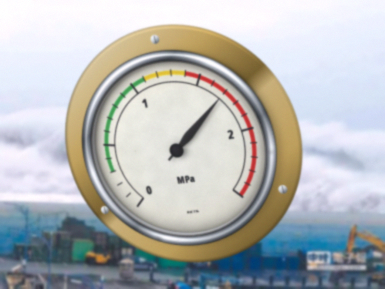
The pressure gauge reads 1.7 MPa
